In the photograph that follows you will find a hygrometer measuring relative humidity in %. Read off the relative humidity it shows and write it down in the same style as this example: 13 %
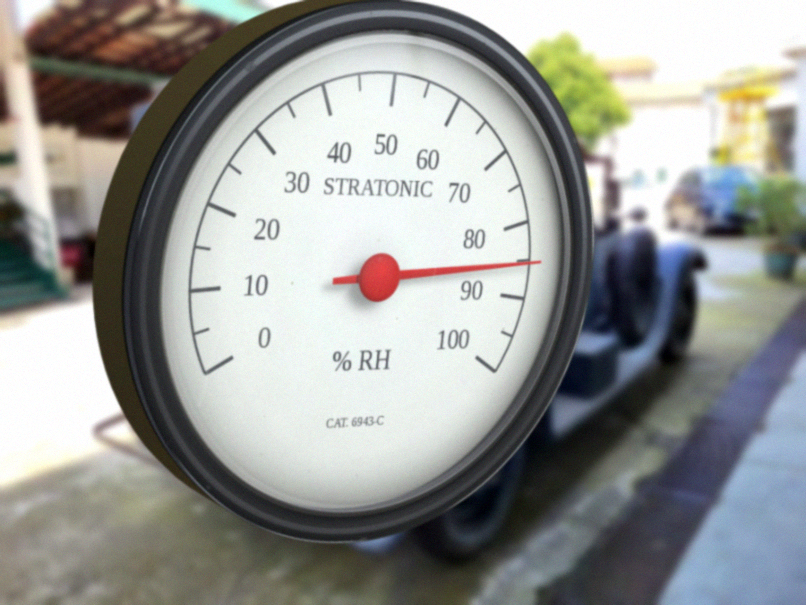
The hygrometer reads 85 %
